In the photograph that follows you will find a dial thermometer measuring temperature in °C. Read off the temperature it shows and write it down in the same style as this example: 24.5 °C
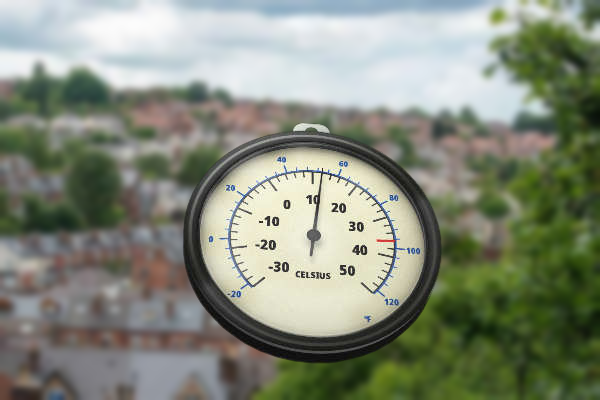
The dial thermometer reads 12 °C
